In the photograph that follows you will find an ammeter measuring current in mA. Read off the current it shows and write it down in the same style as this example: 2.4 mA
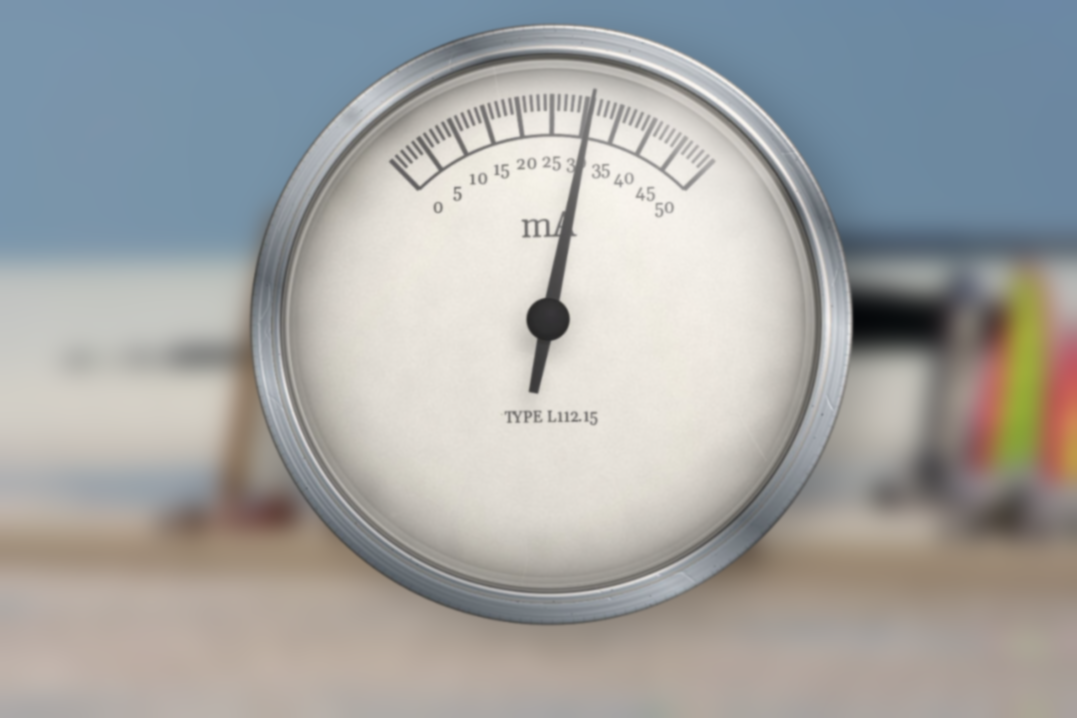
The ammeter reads 31 mA
